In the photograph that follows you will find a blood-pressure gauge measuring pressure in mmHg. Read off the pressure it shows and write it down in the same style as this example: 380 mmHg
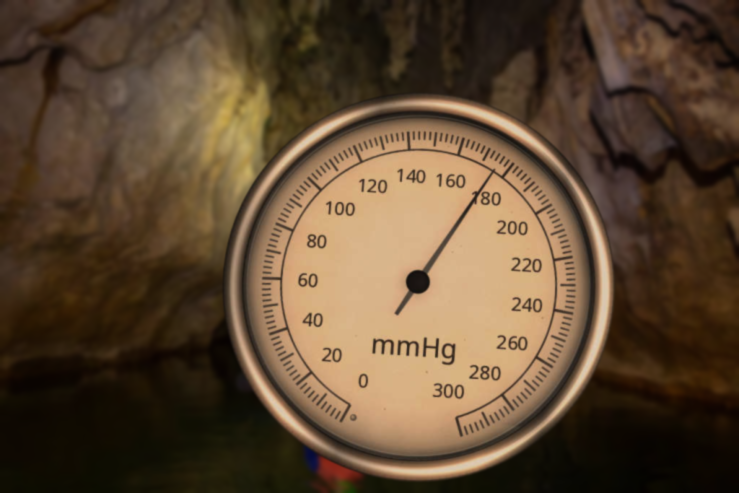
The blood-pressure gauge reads 176 mmHg
